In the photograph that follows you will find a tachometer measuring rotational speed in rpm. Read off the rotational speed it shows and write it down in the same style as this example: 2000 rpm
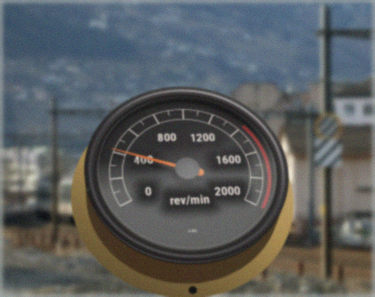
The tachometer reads 400 rpm
